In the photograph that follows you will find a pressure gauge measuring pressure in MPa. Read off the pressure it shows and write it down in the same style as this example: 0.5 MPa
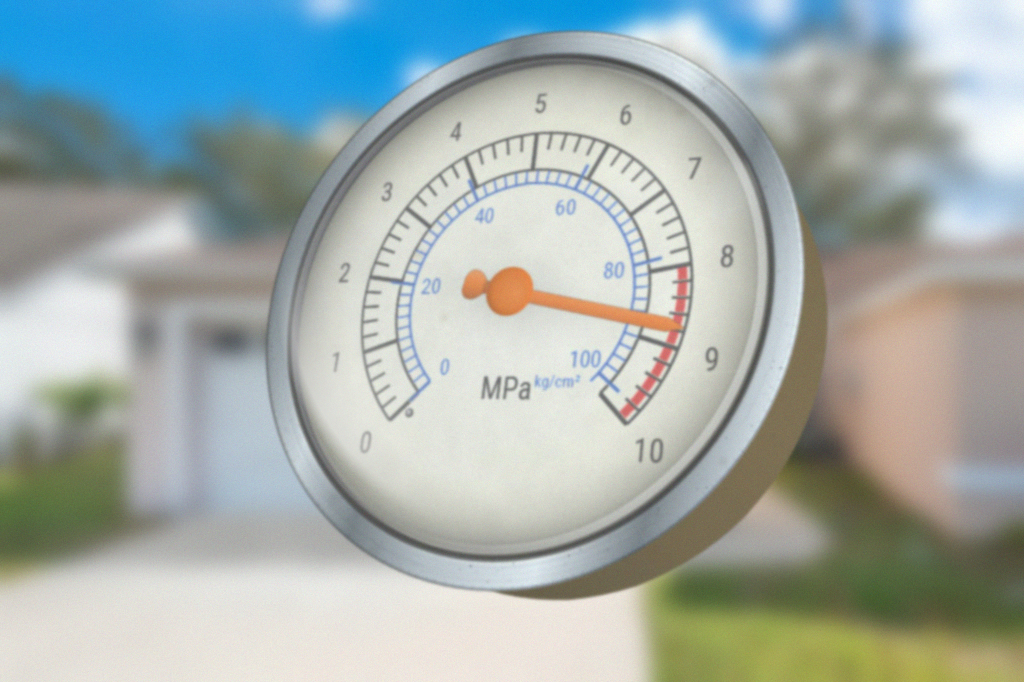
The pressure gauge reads 8.8 MPa
